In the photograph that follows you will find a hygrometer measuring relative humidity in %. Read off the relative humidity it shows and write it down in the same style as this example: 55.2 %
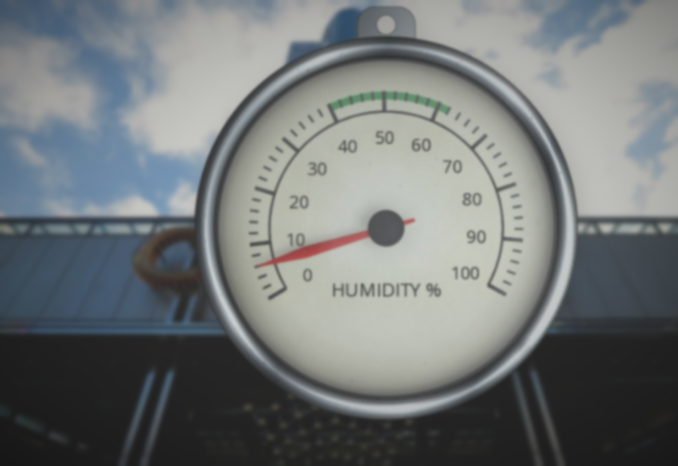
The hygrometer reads 6 %
